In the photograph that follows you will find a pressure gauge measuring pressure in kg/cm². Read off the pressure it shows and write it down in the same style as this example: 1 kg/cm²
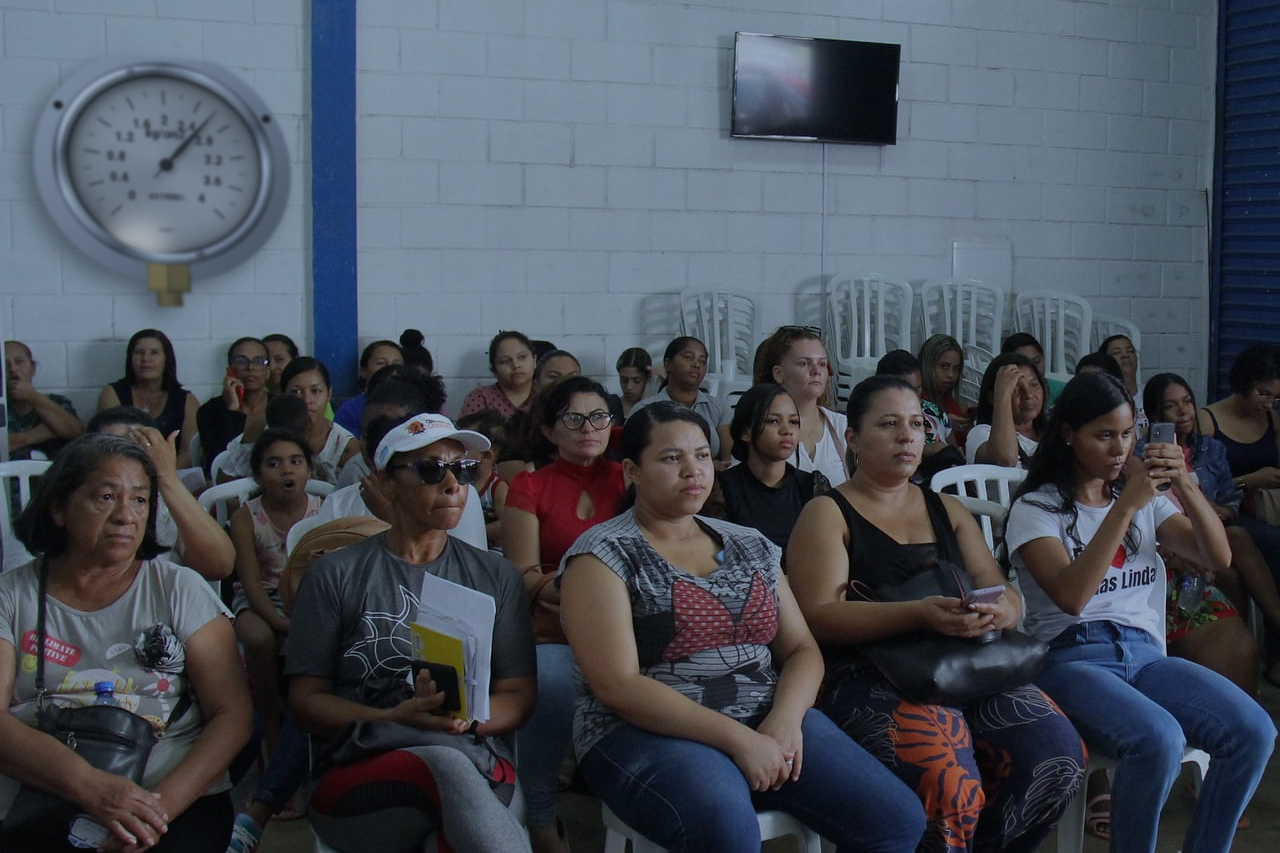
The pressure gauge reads 2.6 kg/cm²
